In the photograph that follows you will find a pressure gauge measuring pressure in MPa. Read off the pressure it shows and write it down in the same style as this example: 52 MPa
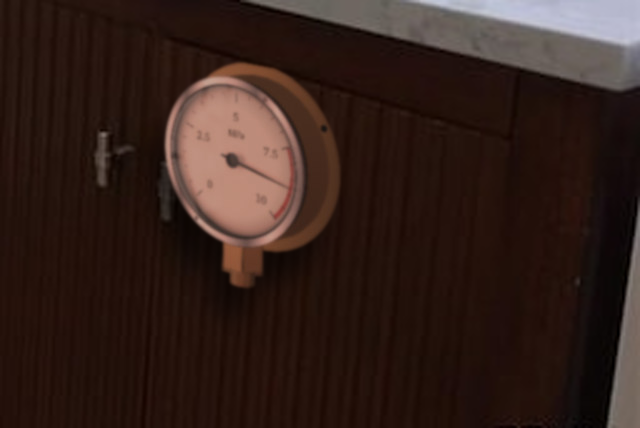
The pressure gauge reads 8.75 MPa
